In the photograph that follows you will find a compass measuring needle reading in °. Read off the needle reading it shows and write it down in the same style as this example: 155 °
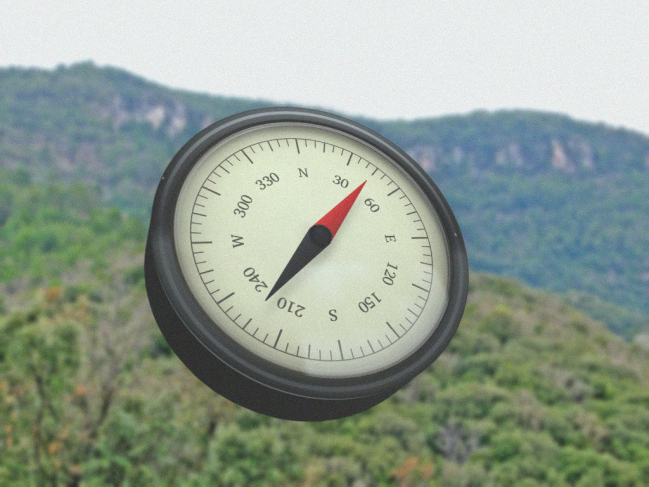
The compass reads 45 °
